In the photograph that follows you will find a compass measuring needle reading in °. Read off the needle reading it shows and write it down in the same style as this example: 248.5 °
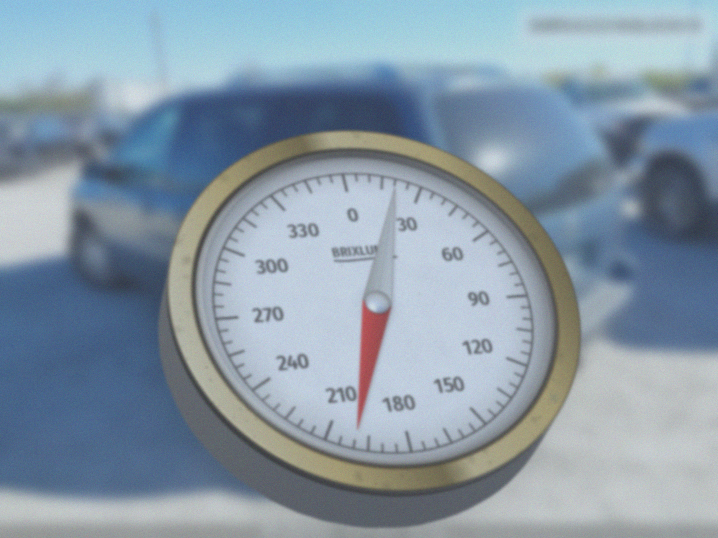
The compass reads 200 °
